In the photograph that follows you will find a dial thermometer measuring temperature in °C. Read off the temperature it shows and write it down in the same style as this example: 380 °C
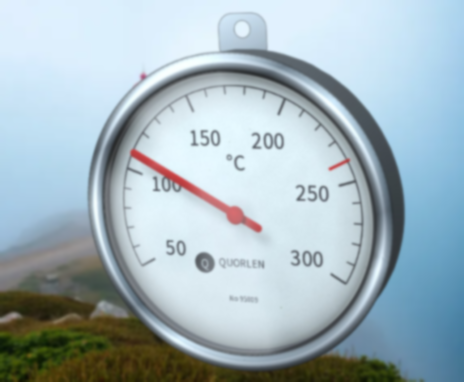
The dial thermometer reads 110 °C
